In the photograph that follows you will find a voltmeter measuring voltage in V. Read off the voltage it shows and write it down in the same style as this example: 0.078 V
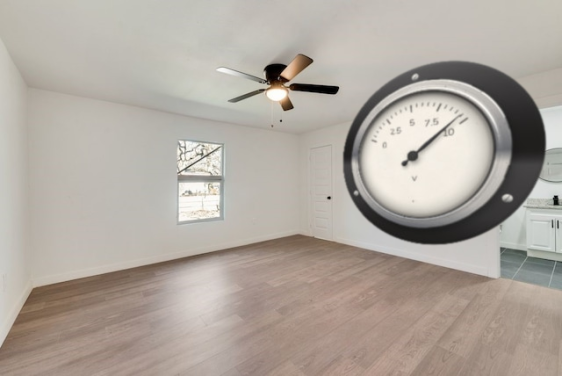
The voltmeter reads 9.5 V
